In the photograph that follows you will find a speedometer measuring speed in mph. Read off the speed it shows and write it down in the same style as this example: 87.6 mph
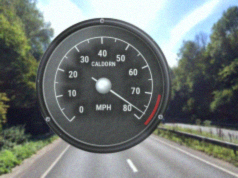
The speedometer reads 77.5 mph
